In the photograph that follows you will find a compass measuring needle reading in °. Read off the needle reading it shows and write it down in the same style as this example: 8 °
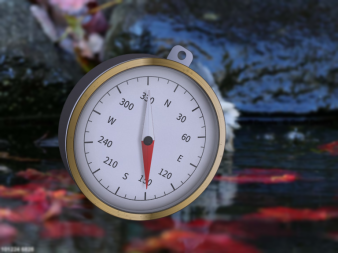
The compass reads 150 °
